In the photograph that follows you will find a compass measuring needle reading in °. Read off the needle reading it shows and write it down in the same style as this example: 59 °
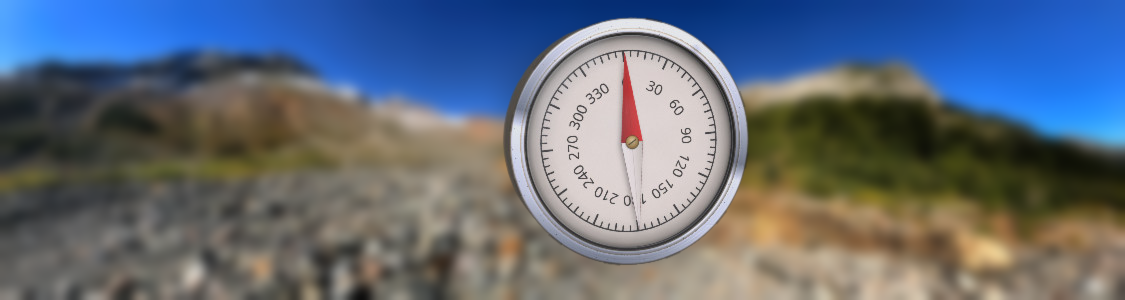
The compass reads 0 °
